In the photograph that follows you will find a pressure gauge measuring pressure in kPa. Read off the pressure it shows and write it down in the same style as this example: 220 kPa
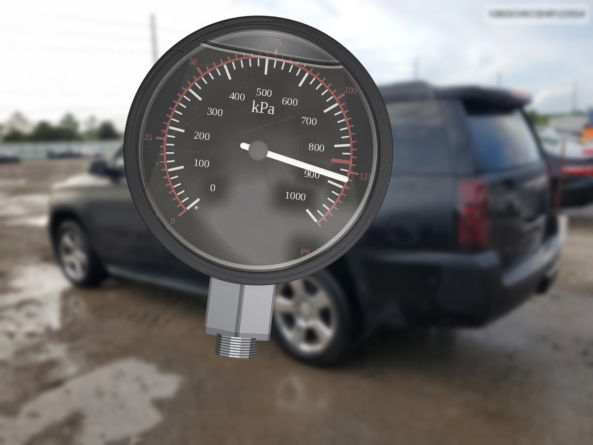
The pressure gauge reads 880 kPa
